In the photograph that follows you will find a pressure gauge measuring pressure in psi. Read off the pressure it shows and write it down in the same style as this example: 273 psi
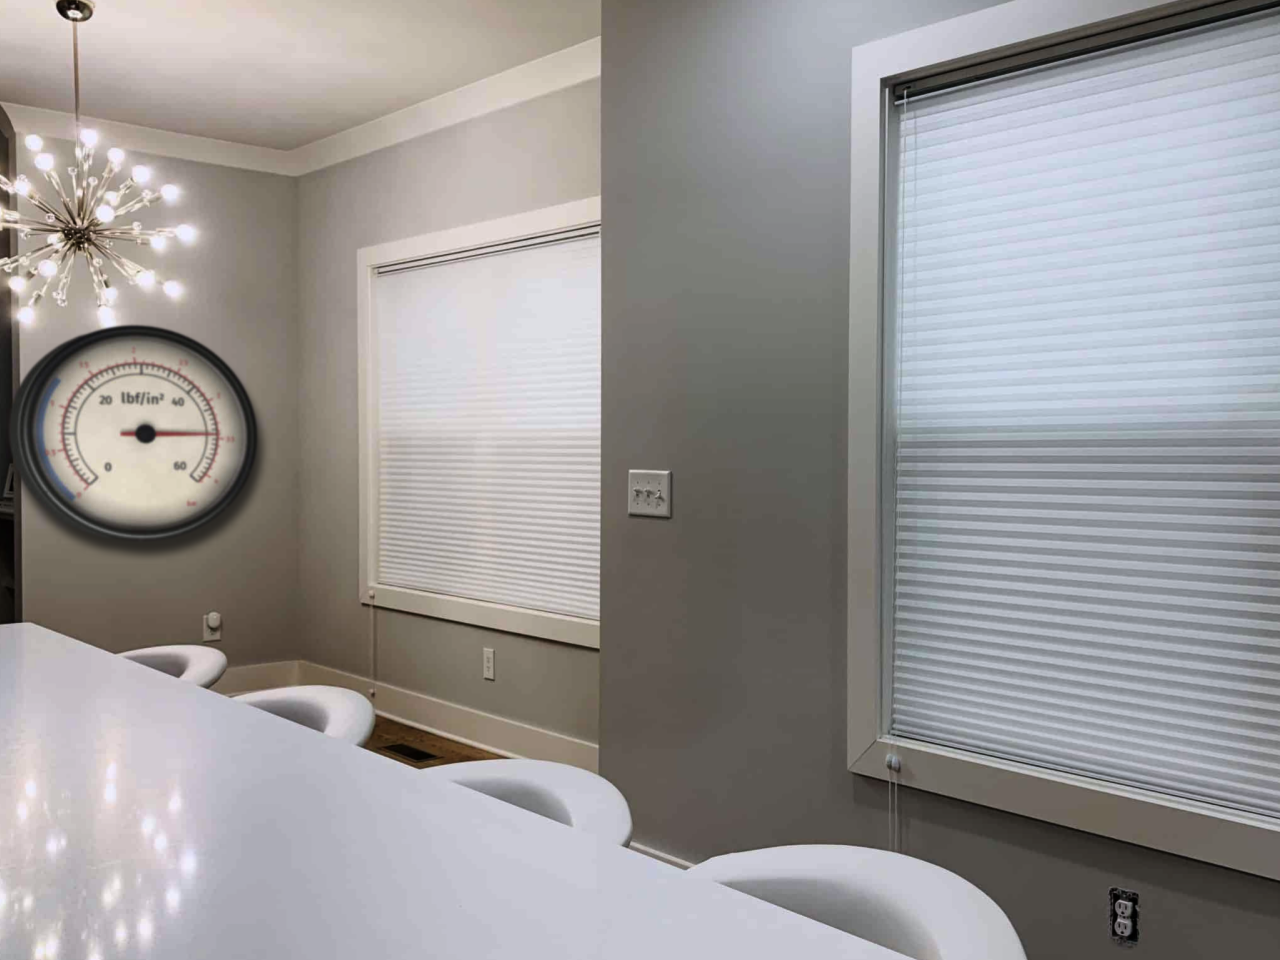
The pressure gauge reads 50 psi
